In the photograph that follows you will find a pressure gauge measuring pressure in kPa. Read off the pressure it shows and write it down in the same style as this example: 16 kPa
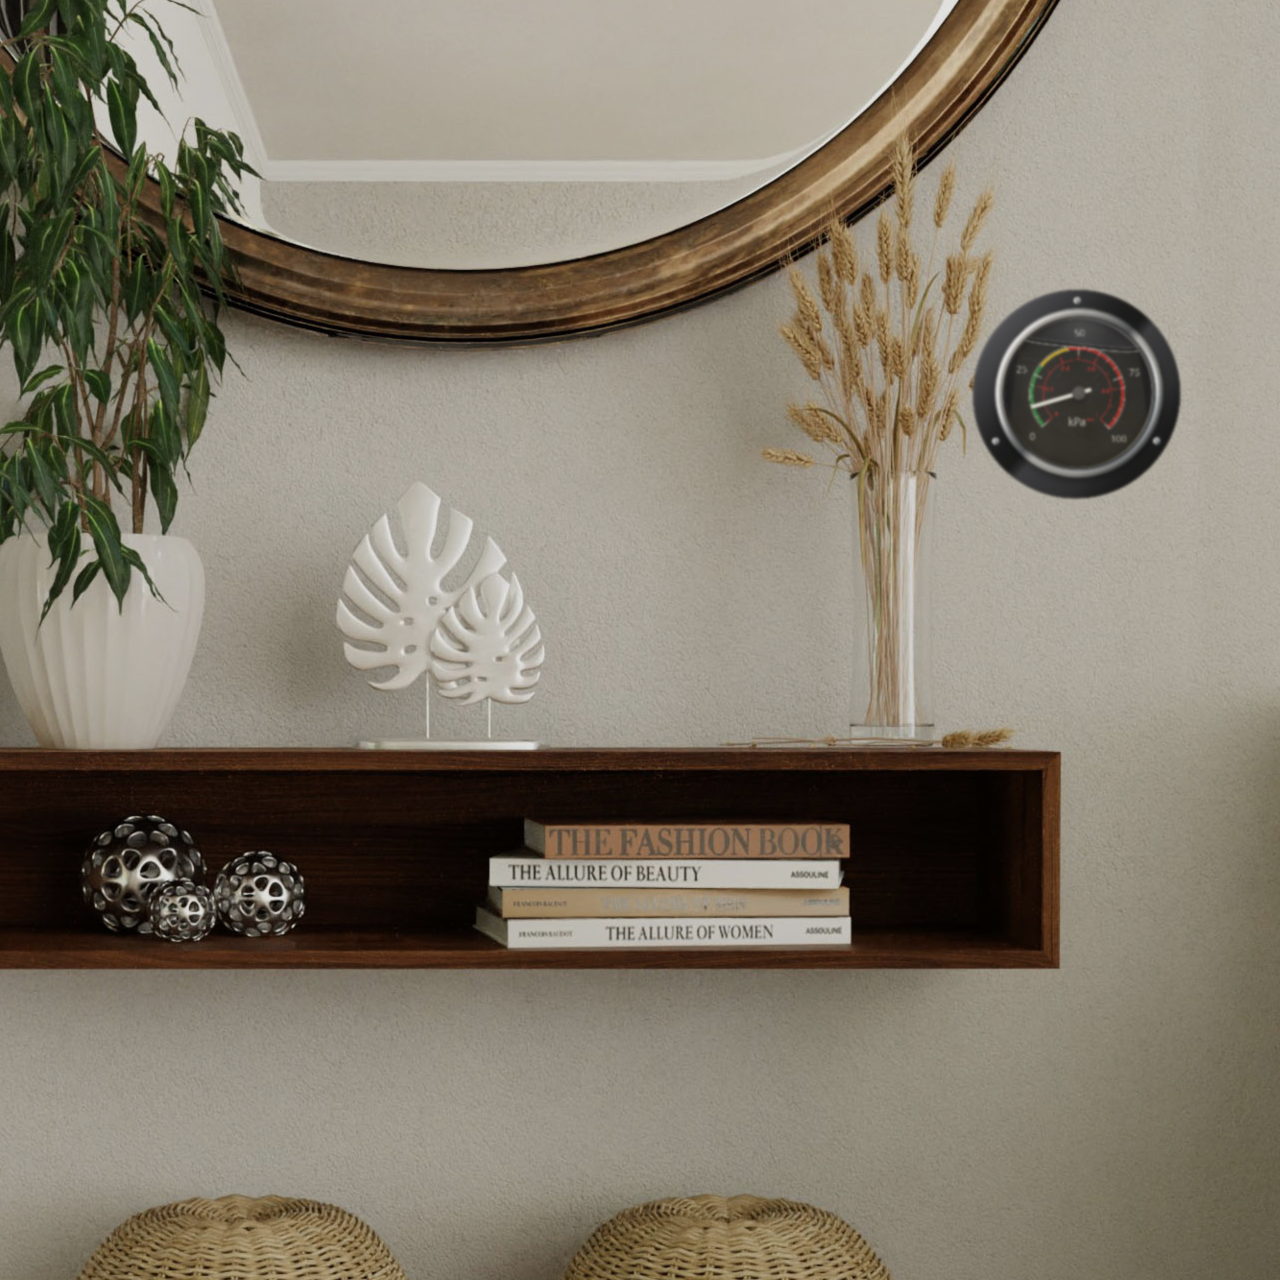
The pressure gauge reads 10 kPa
